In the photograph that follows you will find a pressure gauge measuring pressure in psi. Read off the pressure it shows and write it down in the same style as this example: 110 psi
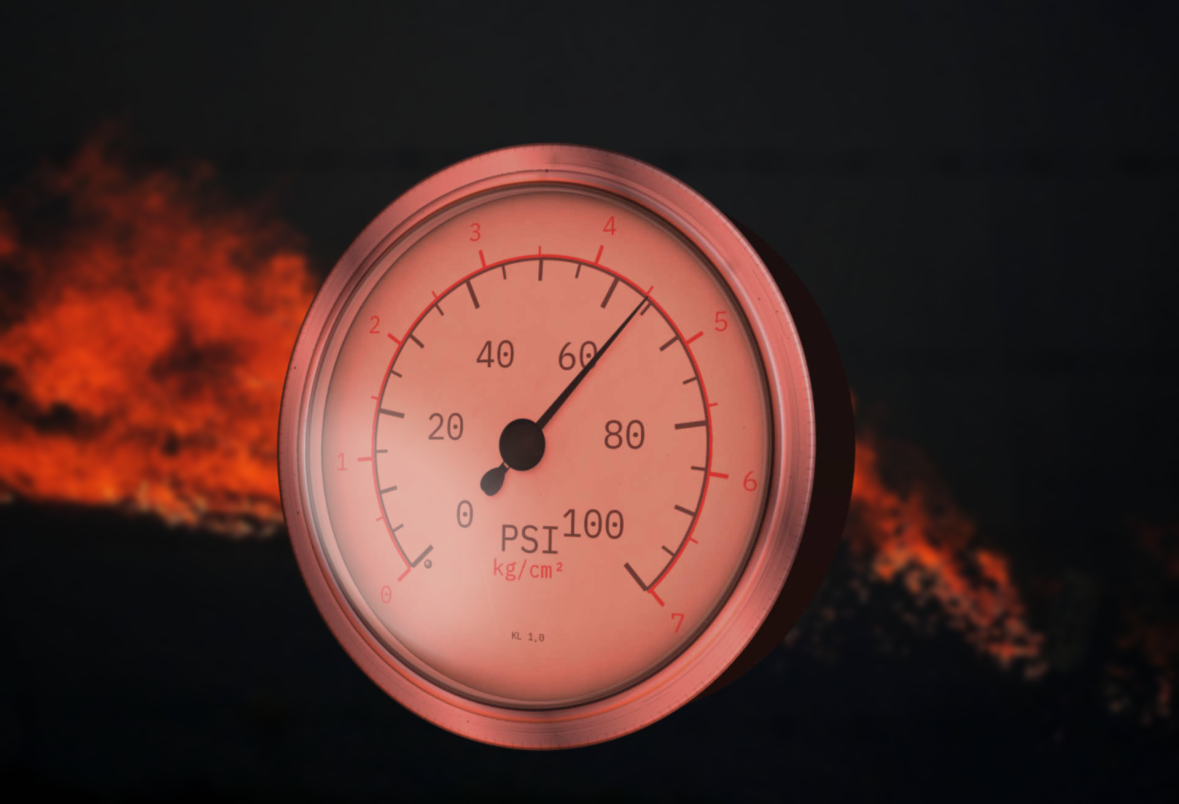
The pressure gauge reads 65 psi
